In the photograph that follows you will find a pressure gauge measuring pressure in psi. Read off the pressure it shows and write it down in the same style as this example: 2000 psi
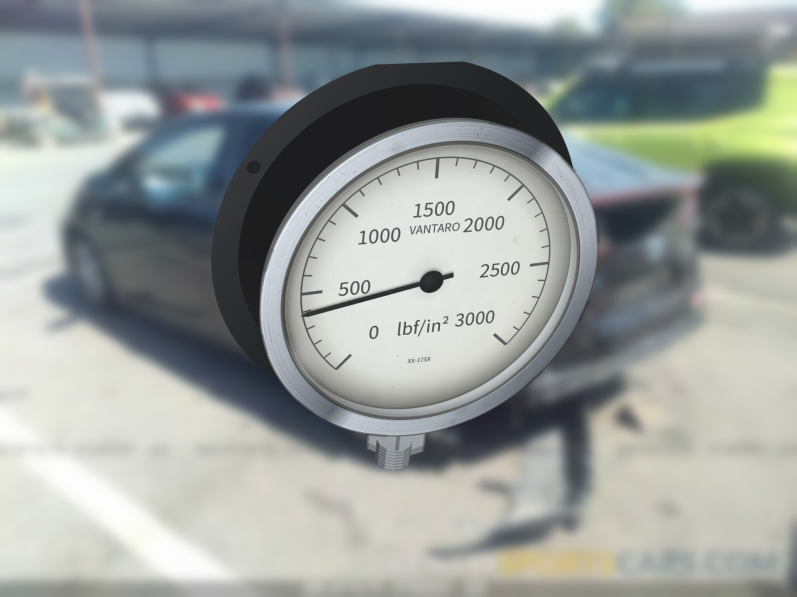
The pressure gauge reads 400 psi
